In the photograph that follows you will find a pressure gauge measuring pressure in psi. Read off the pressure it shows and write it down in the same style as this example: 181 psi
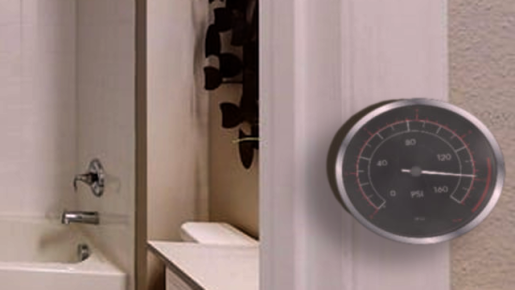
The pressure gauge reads 140 psi
